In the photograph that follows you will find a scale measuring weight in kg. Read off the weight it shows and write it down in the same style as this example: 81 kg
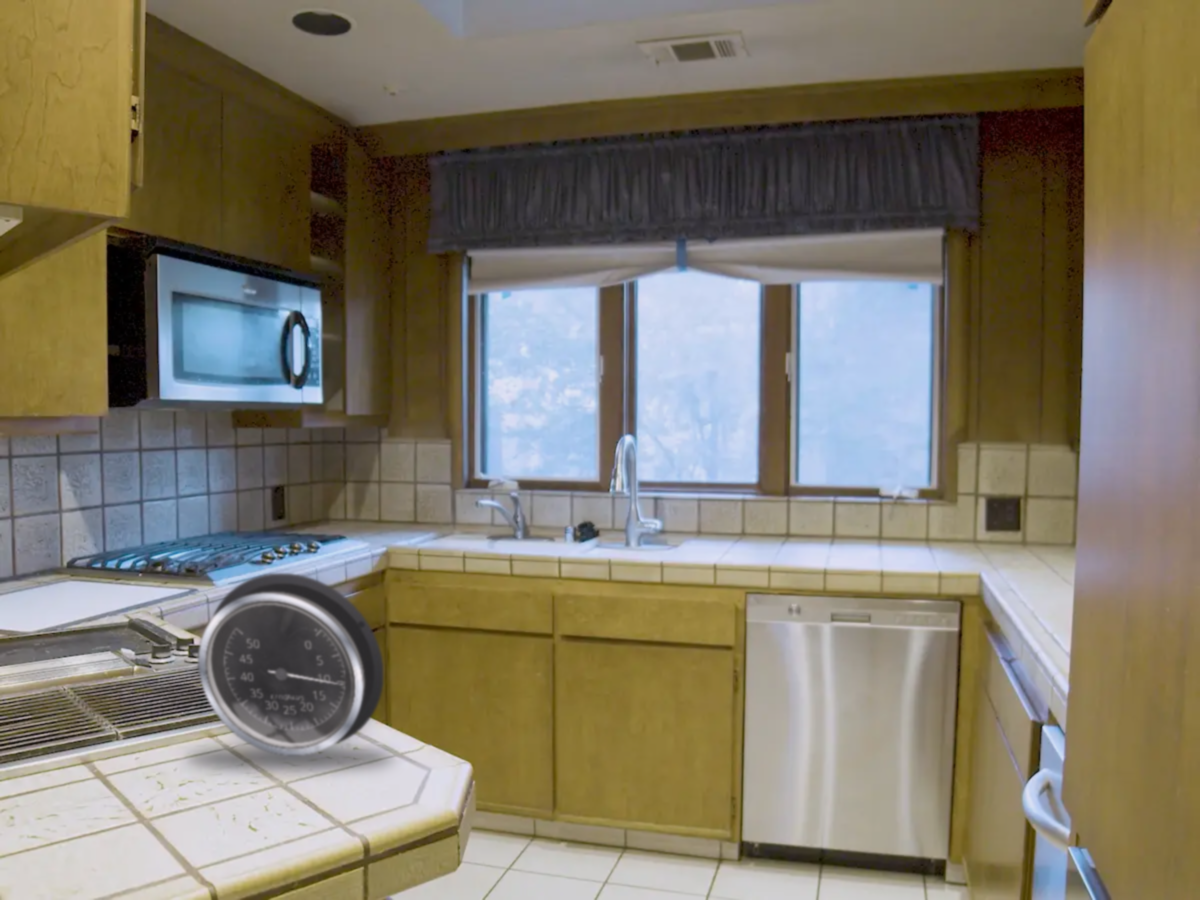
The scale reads 10 kg
